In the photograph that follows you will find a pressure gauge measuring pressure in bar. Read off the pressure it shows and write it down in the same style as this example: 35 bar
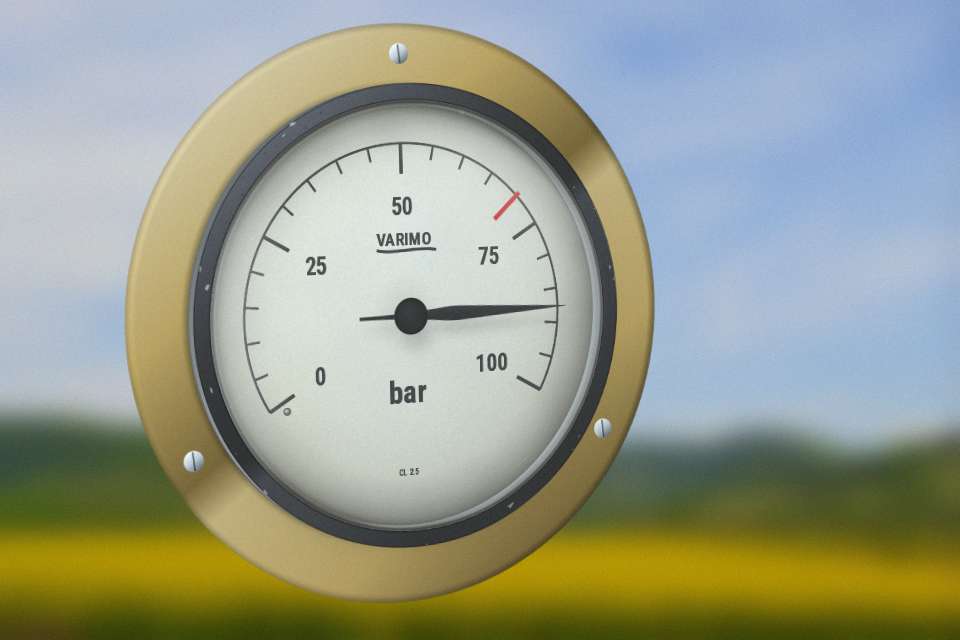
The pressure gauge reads 87.5 bar
